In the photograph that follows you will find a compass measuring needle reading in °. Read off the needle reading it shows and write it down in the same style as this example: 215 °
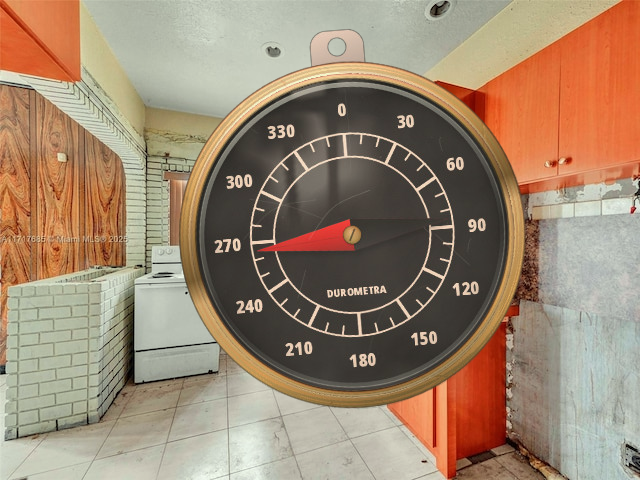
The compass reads 265 °
